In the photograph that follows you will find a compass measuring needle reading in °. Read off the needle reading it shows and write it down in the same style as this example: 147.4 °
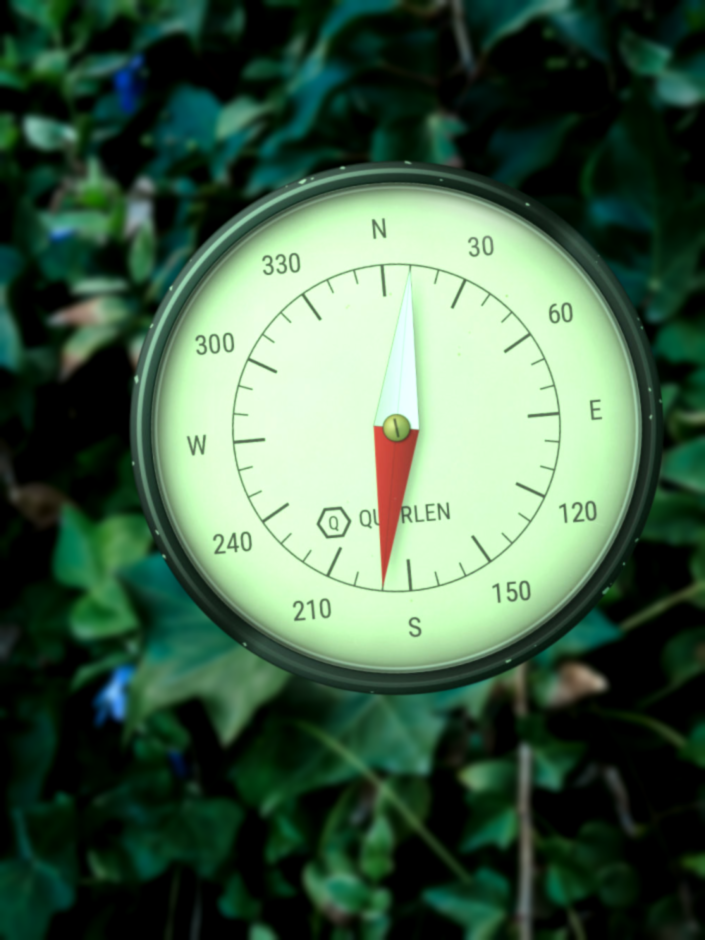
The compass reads 190 °
